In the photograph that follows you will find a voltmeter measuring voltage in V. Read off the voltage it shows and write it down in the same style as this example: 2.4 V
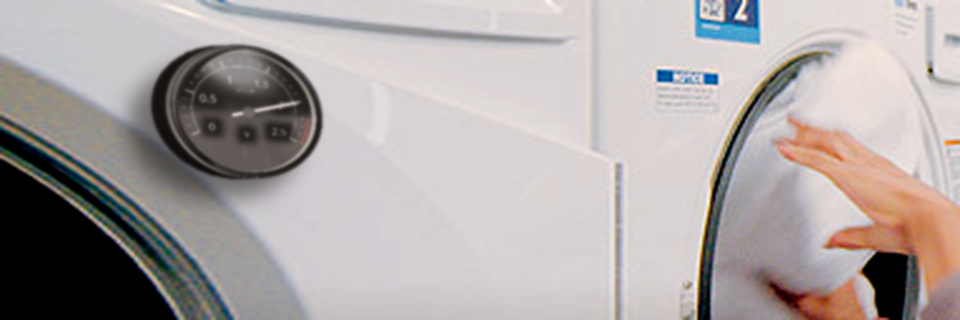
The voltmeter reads 2 V
